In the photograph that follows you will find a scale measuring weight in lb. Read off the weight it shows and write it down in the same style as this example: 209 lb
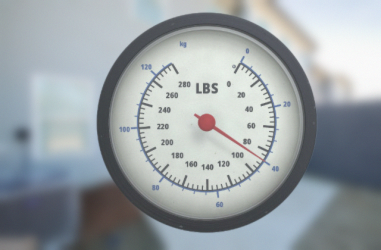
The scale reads 88 lb
